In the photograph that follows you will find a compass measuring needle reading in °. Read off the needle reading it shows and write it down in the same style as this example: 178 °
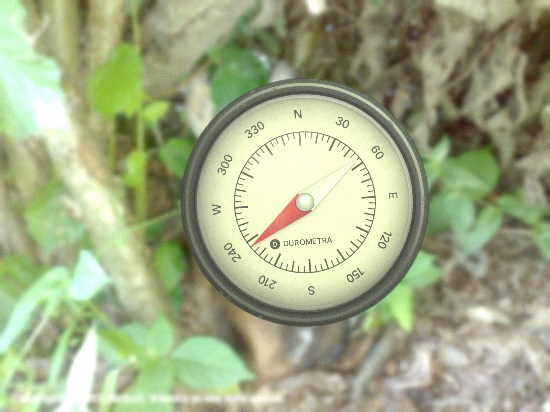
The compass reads 235 °
